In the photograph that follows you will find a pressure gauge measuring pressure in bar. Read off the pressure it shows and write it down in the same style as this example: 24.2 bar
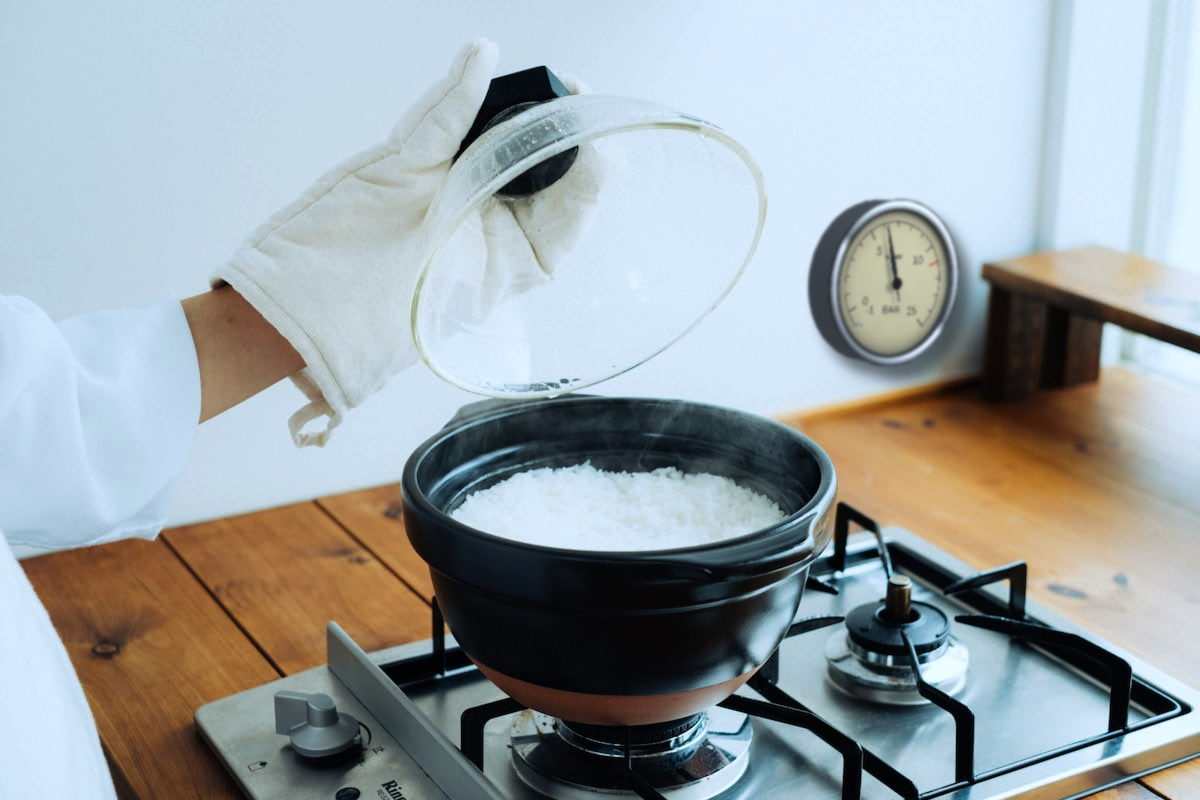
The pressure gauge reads 6 bar
